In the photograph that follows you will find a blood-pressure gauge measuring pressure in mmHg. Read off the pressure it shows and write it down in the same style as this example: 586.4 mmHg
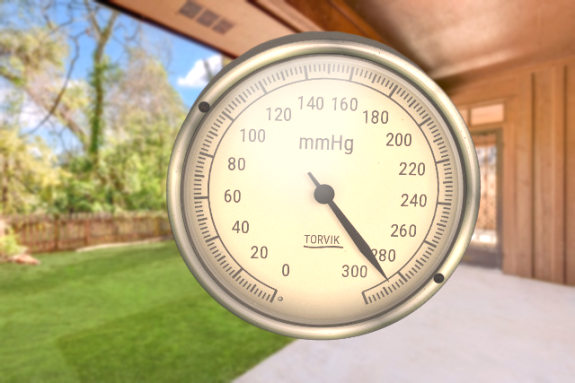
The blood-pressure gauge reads 286 mmHg
